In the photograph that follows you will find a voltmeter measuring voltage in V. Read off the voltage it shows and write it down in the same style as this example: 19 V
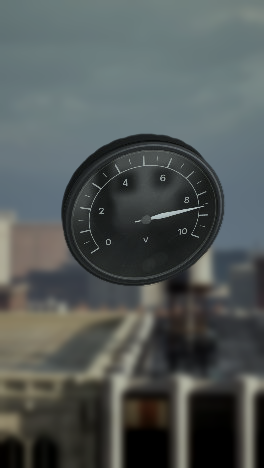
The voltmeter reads 8.5 V
